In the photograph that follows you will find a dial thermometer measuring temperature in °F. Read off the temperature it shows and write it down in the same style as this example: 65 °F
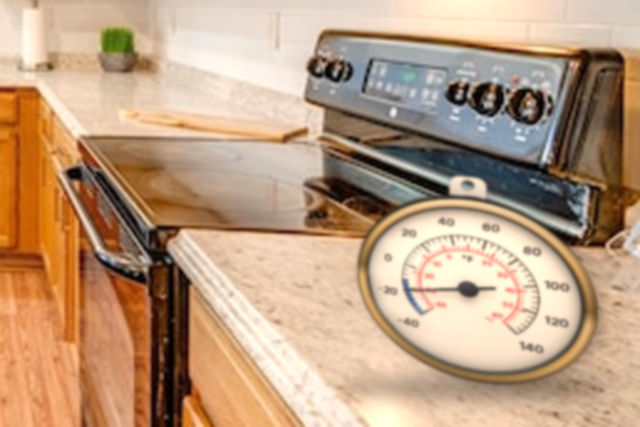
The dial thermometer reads -20 °F
